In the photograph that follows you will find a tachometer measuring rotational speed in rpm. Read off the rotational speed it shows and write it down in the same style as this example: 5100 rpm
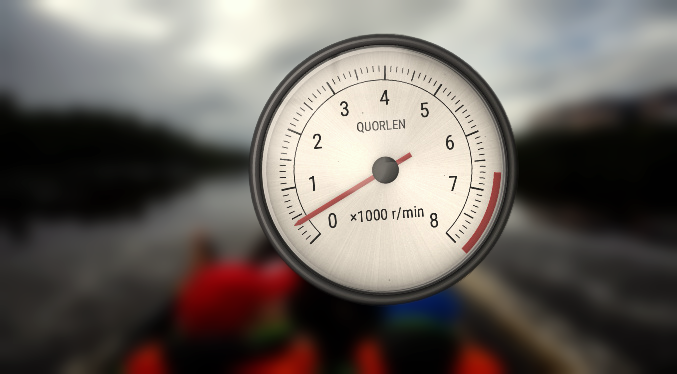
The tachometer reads 400 rpm
